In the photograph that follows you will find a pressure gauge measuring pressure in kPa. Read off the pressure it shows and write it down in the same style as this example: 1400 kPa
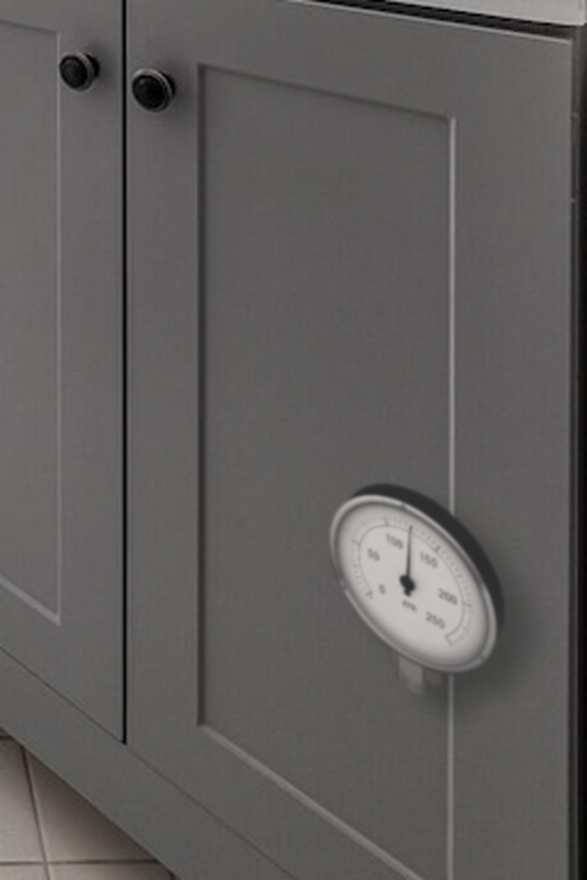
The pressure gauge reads 125 kPa
